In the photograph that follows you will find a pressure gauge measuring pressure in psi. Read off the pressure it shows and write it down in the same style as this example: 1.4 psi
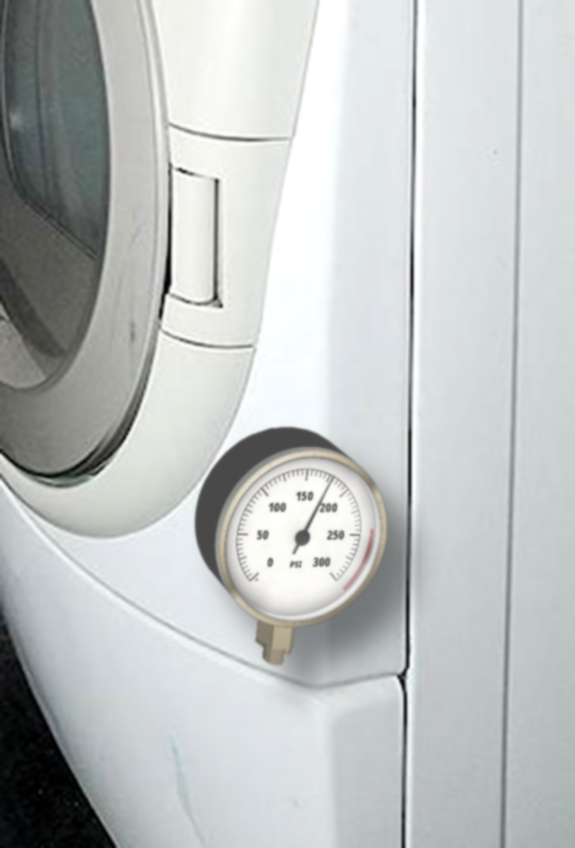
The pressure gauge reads 175 psi
